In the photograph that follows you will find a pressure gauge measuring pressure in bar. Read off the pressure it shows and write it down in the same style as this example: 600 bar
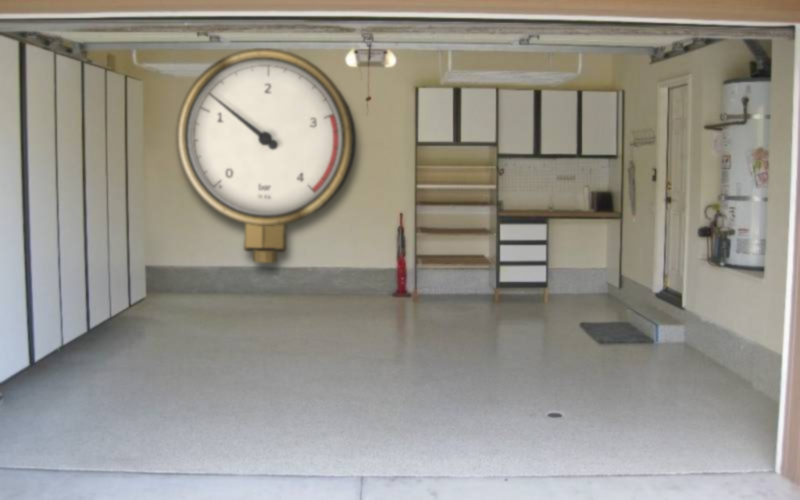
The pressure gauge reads 1.2 bar
